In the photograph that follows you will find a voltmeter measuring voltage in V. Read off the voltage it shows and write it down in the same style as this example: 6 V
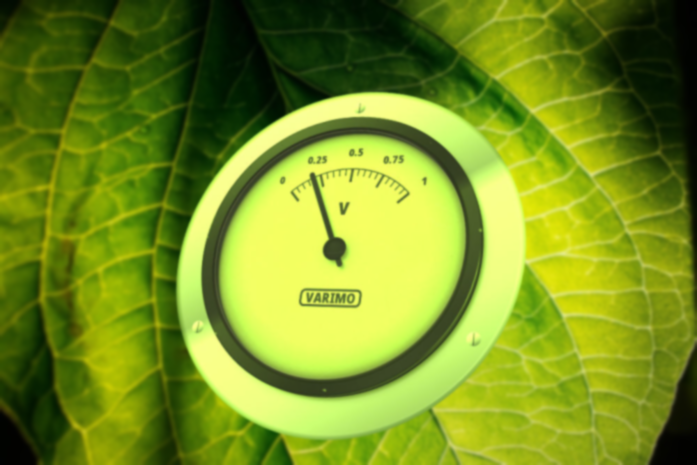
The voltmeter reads 0.2 V
